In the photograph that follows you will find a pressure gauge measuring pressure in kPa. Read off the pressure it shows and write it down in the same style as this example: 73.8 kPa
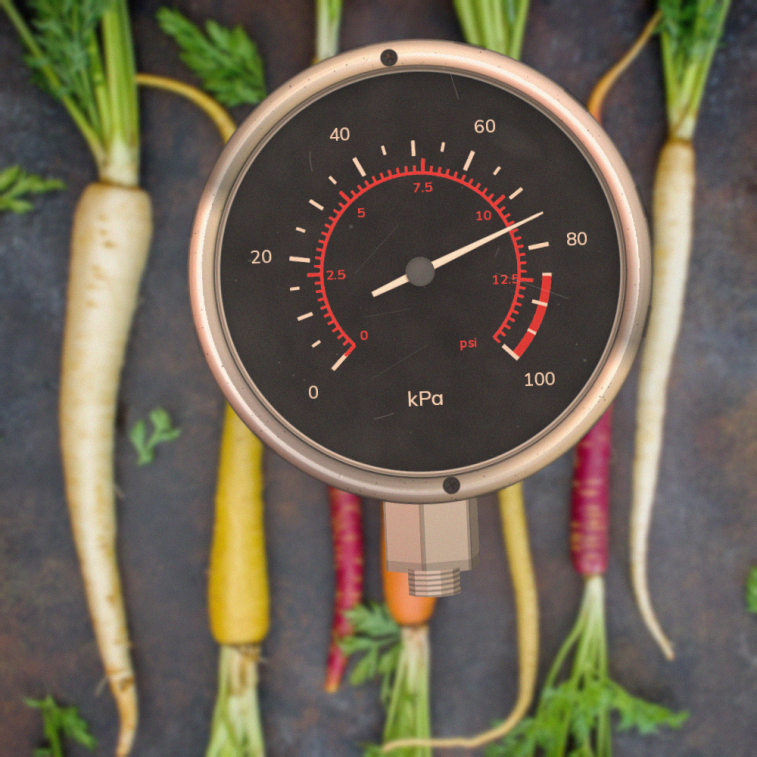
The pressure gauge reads 75 kPa
